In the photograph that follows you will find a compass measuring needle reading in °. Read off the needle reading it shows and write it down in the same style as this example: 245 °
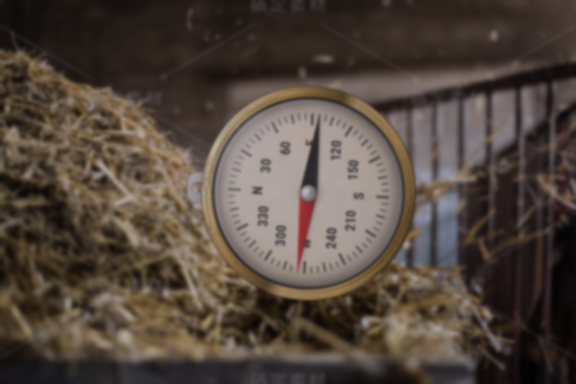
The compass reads 275 °
